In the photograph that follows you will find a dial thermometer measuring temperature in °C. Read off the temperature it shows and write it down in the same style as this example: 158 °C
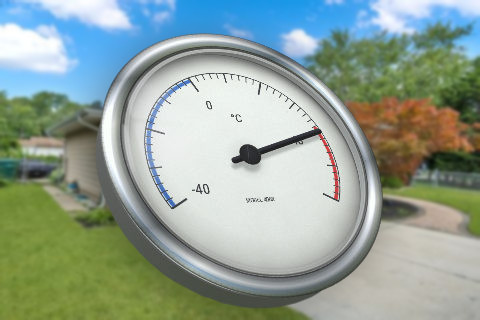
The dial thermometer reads 40 °C
